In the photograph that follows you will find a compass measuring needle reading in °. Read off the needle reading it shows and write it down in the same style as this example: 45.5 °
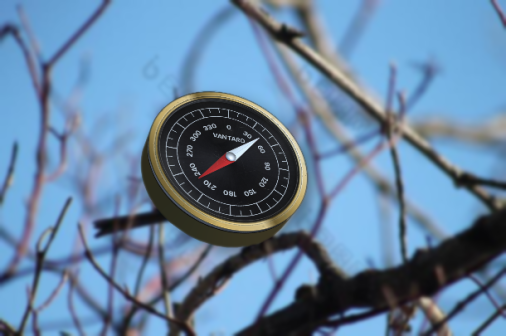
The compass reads 225 °
